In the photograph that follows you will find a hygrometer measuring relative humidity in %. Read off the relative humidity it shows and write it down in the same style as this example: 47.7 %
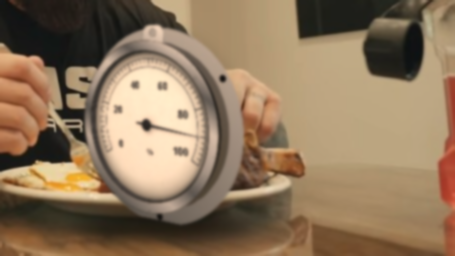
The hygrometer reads 90 %
